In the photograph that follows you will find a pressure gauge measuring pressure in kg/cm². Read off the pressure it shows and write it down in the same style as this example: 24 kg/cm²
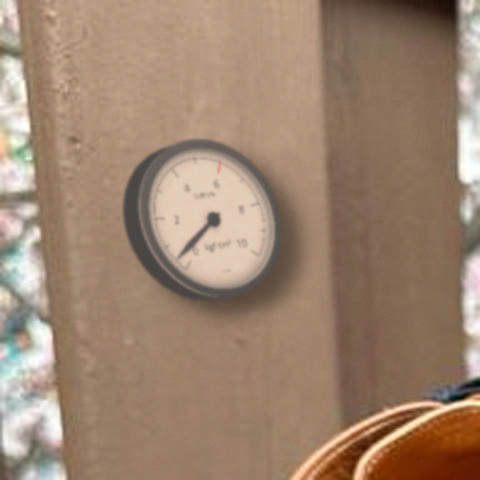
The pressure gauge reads 0.5 kg/cm²
